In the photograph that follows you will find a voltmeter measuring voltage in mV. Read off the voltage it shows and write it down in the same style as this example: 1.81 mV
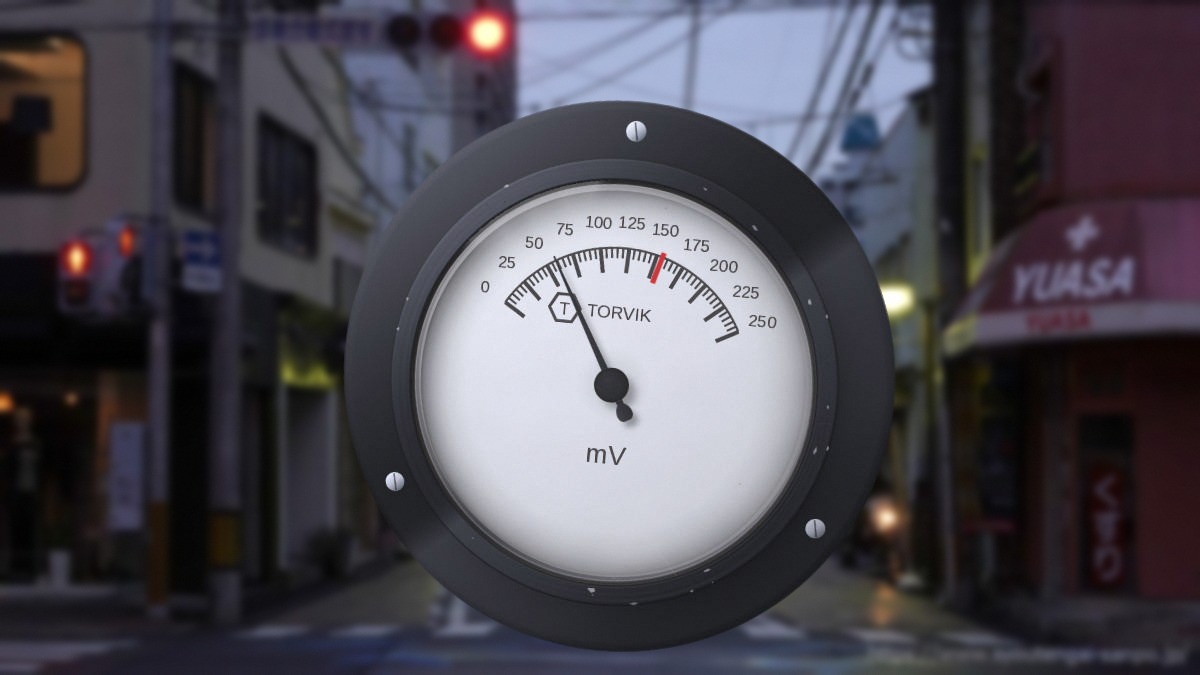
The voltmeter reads 60 mV
